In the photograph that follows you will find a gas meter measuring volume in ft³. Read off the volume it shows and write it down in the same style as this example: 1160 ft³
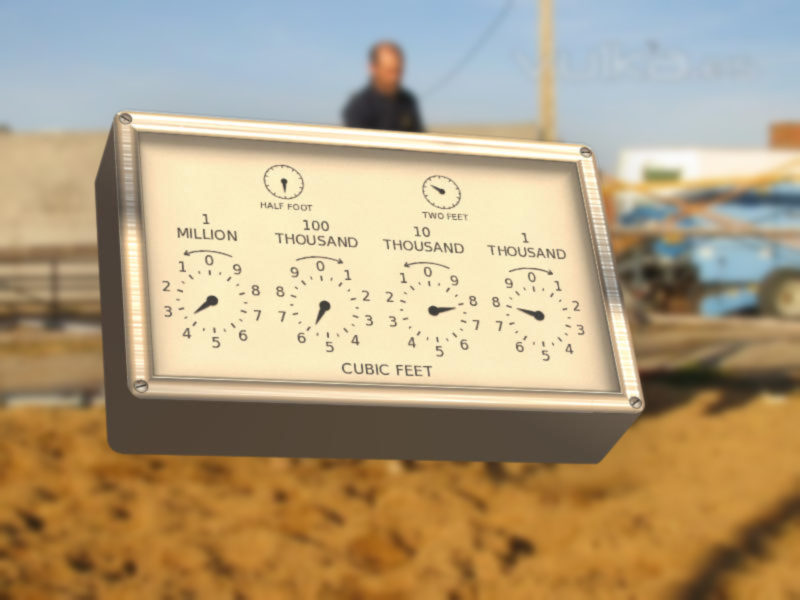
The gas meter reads 357800 ft³
